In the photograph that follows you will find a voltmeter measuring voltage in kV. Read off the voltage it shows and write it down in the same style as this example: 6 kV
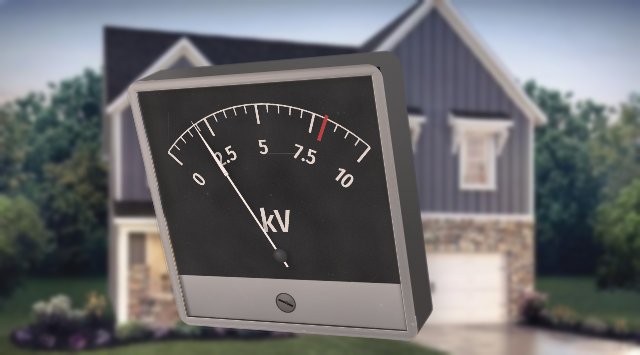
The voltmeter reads 2 kV
